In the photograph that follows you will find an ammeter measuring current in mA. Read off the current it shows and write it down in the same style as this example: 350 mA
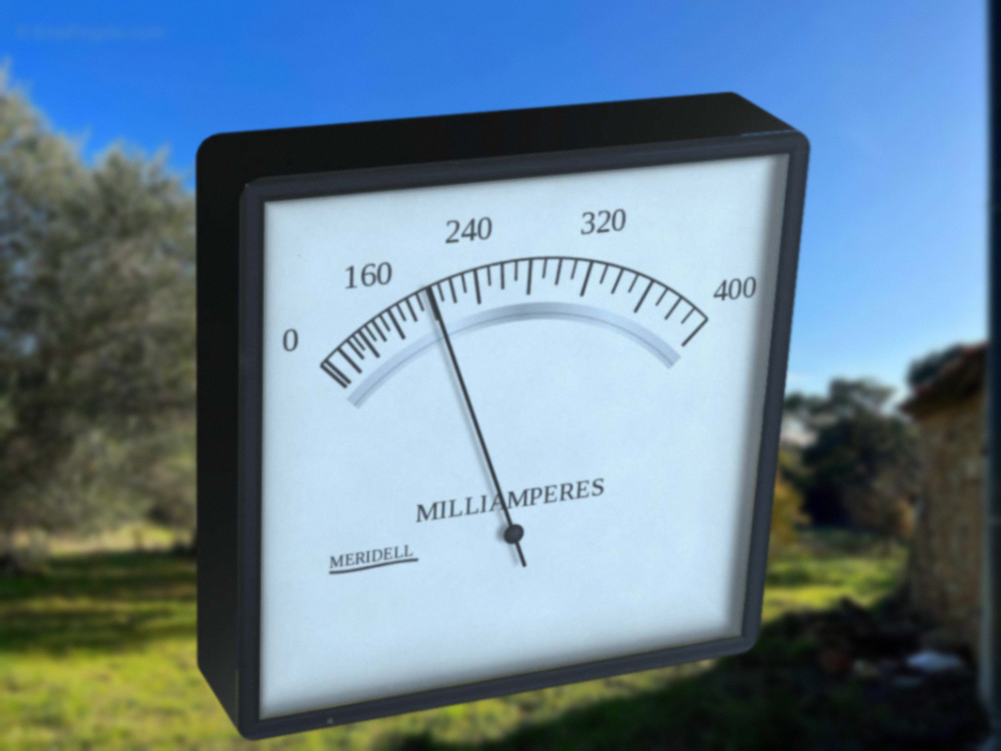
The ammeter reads 200 mA
